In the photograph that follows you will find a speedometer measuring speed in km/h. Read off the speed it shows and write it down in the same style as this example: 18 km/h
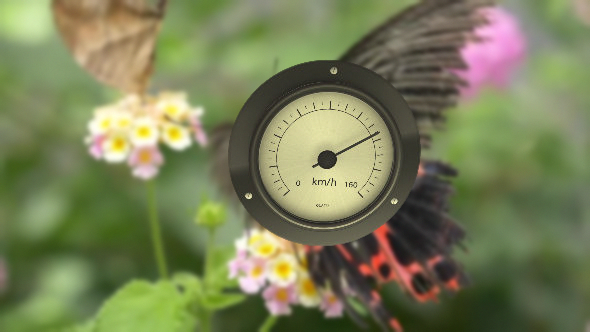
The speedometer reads 115 km/h
